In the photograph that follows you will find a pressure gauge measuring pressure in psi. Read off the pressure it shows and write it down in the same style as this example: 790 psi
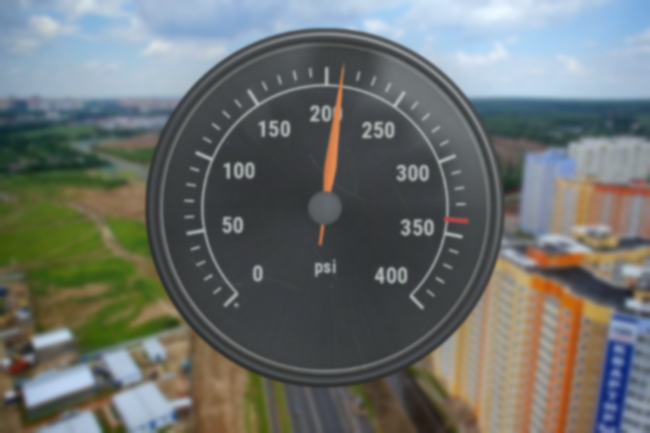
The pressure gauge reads 210 psi
